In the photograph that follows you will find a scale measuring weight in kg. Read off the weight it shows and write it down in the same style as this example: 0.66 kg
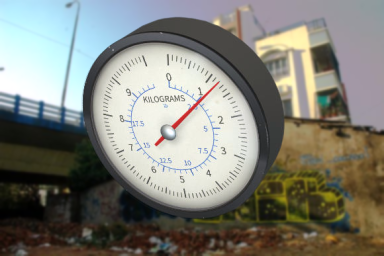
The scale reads 1.2 kg
